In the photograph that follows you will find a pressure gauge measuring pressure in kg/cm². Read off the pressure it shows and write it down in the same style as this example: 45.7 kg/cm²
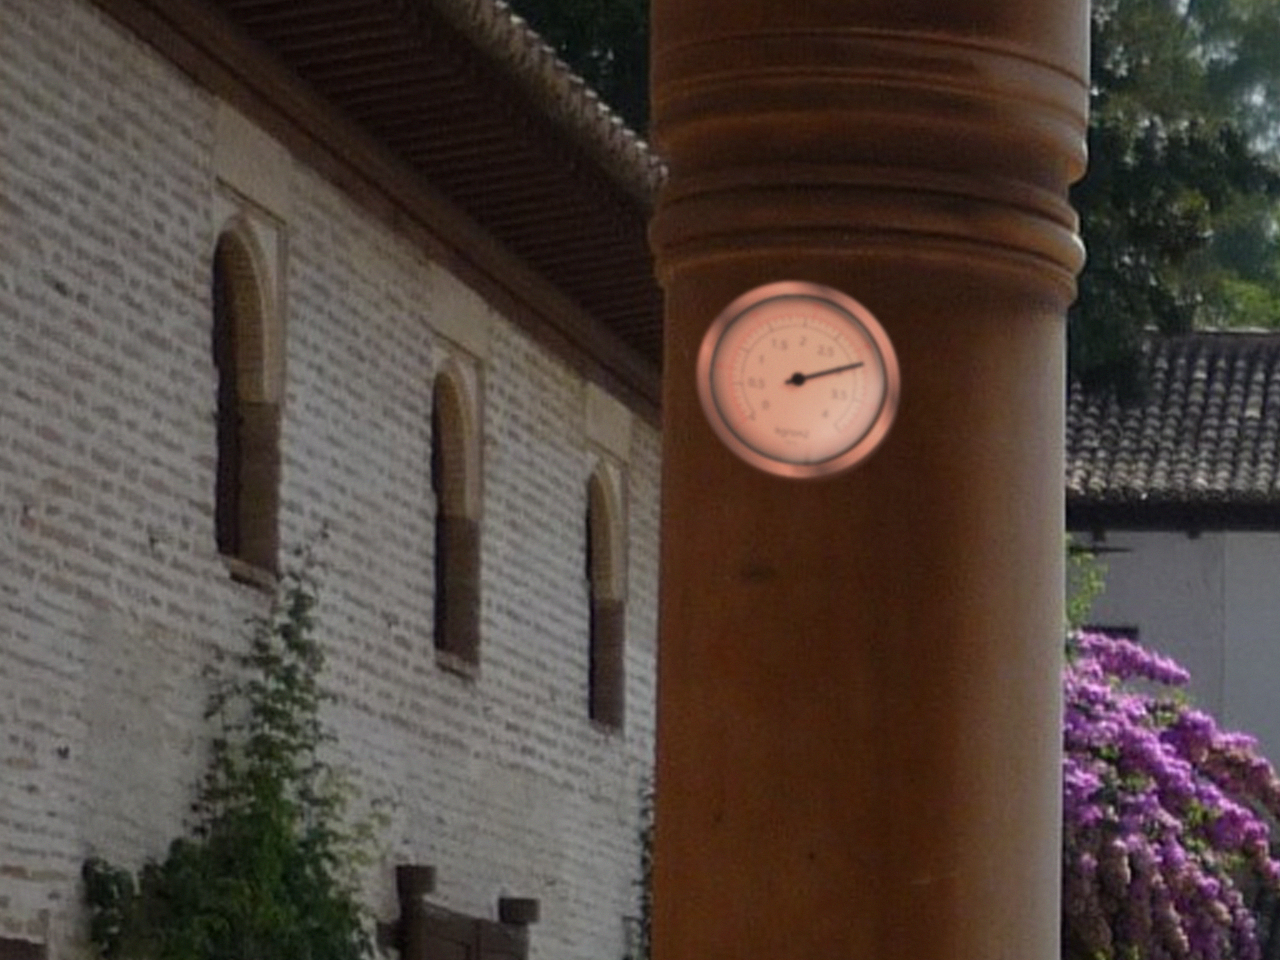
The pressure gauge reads 3 kg/cm²
